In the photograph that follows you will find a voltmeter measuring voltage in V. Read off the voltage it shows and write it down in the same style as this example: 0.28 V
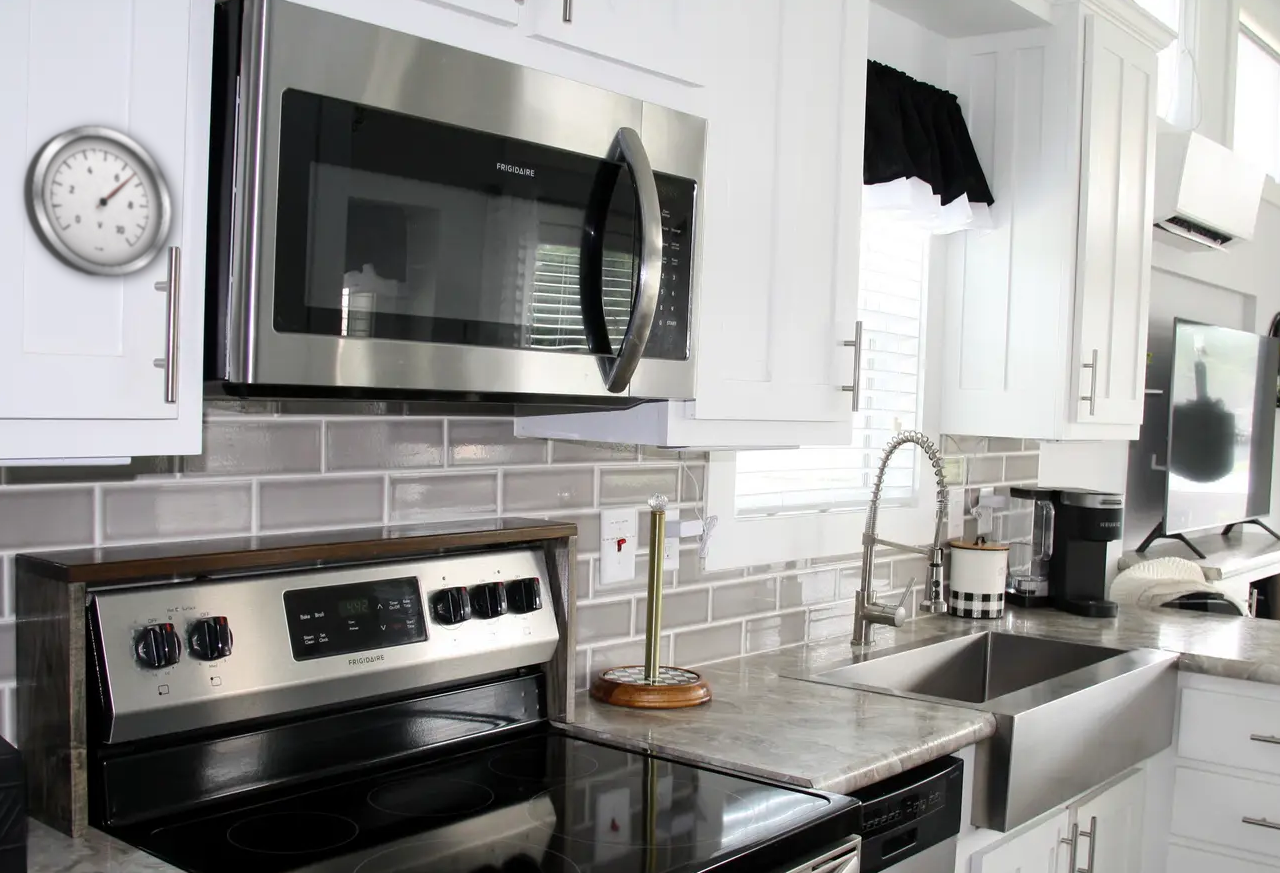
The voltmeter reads 6.5 V
